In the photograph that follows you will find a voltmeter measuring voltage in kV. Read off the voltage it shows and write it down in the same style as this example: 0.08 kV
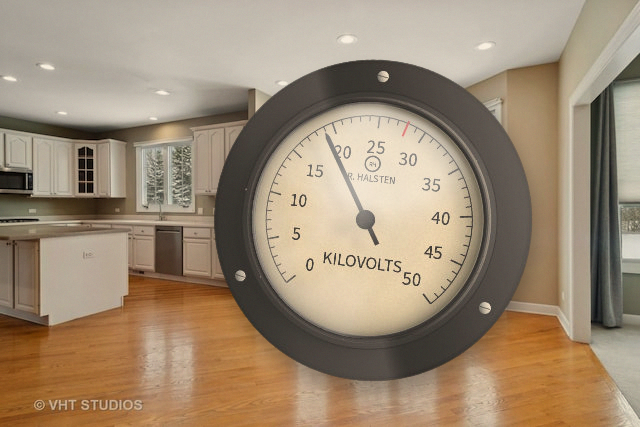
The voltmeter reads 19 kV
